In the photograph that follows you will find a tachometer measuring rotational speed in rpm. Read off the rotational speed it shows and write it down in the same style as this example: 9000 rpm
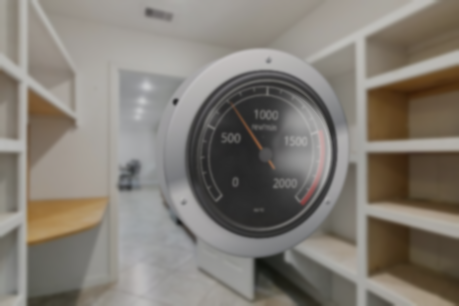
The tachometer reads 700 rpm
